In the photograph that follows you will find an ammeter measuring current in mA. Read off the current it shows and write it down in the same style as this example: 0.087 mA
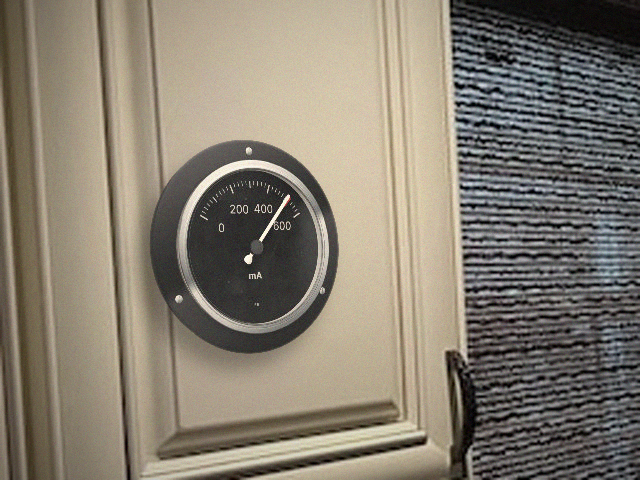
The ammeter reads 500 mA
